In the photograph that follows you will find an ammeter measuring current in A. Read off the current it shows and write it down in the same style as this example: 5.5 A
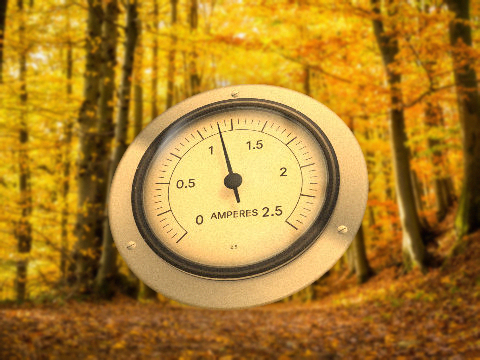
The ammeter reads 1.15 A
